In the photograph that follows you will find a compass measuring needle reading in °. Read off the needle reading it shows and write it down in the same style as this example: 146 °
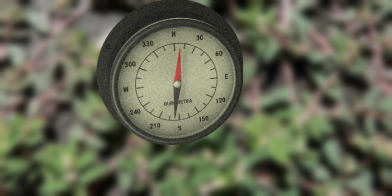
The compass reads 7.5 °
